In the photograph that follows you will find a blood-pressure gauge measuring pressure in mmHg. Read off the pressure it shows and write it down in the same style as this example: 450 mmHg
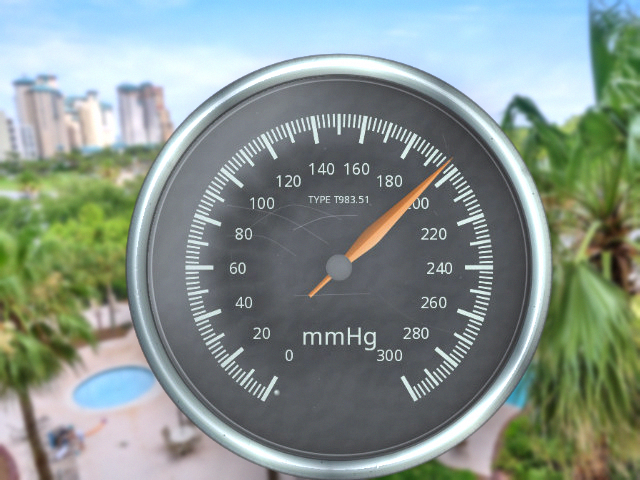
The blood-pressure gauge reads 196 mmHg
